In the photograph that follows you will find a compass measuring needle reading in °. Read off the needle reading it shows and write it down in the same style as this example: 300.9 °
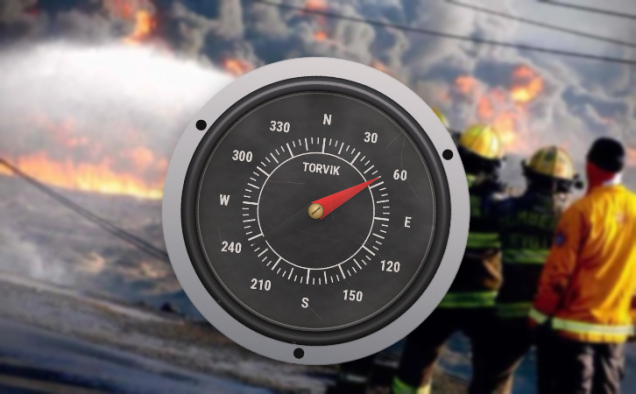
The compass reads 55 °
